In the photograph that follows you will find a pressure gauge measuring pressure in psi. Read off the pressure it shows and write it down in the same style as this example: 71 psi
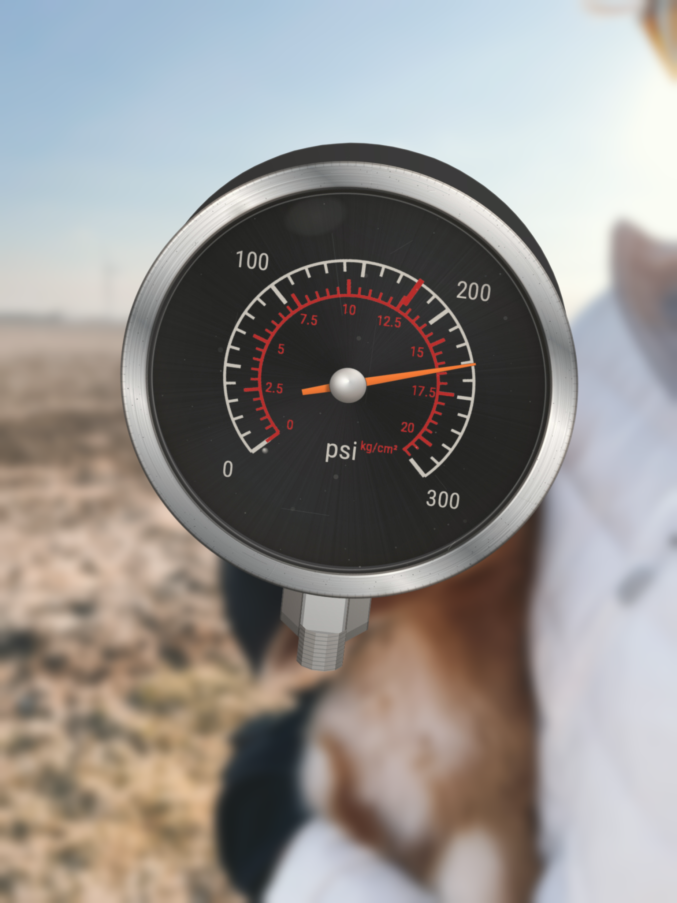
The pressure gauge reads 230 psi
